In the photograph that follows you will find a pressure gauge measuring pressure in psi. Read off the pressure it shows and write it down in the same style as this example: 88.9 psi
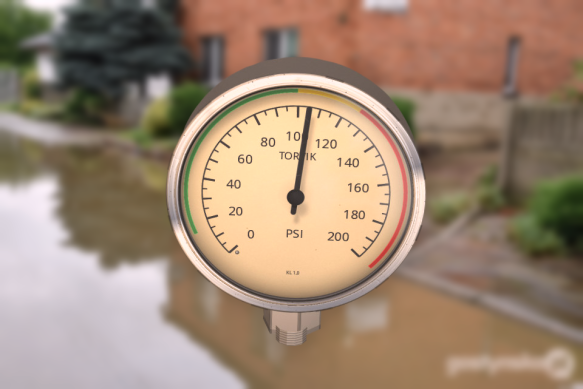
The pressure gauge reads 105 psi
